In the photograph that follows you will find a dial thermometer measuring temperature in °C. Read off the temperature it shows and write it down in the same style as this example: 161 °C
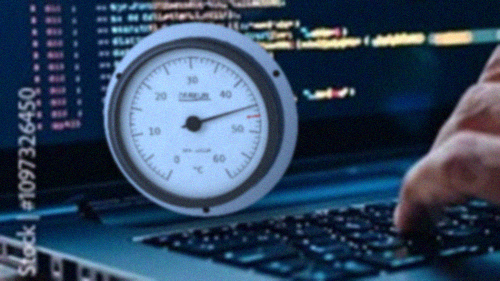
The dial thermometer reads 45 °C
